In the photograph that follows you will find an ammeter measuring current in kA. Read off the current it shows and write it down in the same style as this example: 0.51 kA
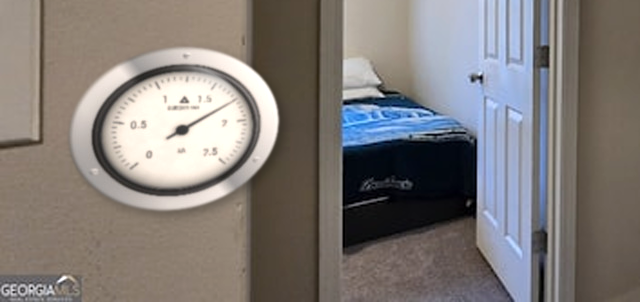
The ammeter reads 1.75 kA
